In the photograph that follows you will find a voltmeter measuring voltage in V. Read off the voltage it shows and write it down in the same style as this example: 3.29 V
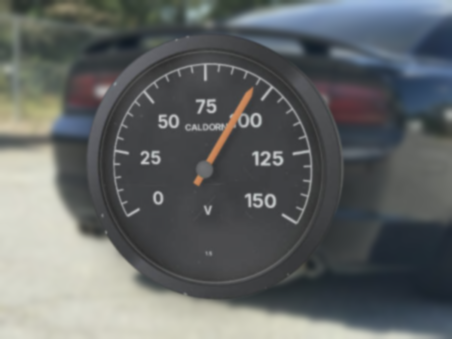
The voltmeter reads 95 V
